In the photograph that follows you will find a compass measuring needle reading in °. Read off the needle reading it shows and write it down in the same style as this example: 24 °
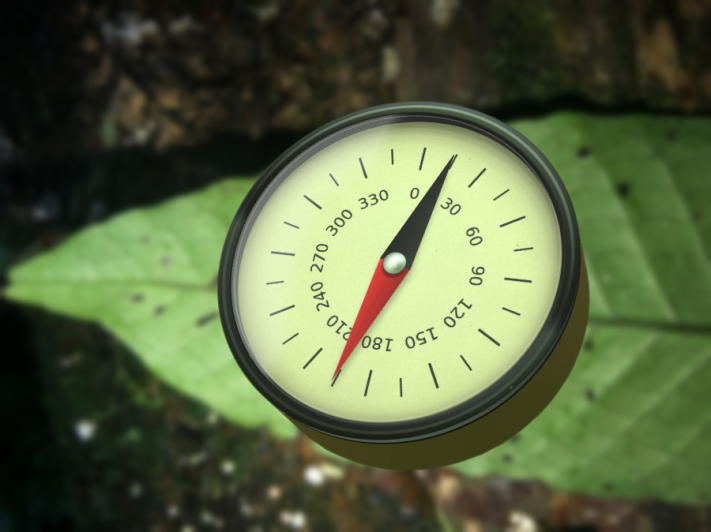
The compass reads 195 °
